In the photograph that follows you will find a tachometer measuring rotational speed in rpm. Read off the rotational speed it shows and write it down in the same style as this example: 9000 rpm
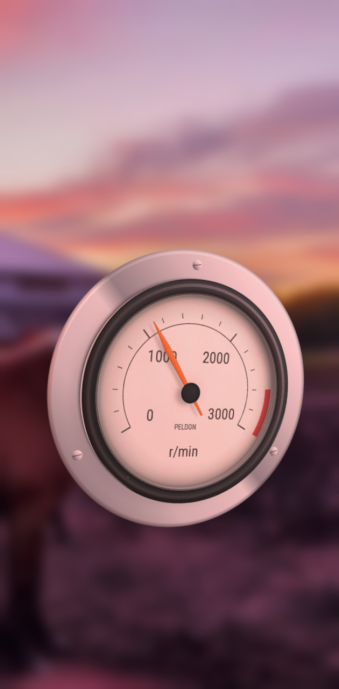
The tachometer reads 1100 rpm
